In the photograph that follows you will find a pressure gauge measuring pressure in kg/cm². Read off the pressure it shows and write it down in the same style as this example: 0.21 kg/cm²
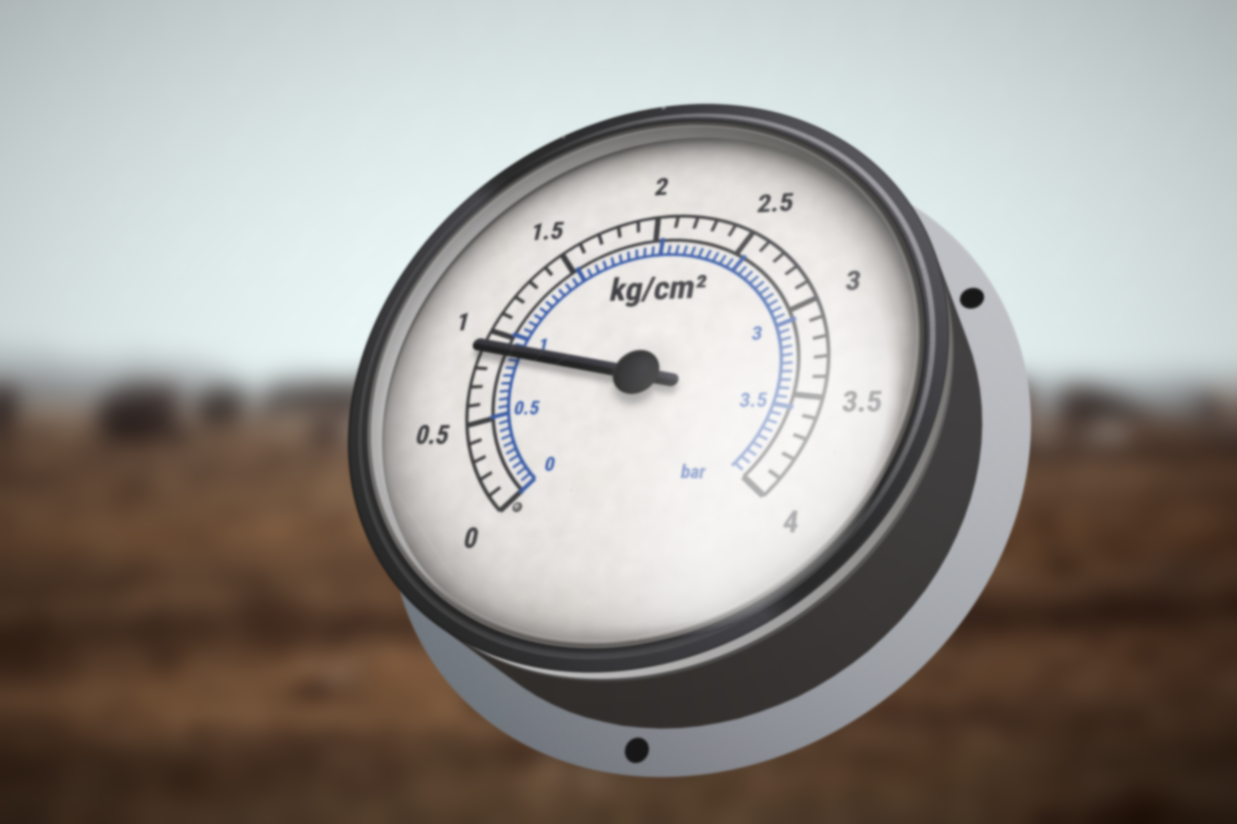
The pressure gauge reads 0.9 kg/cm²
